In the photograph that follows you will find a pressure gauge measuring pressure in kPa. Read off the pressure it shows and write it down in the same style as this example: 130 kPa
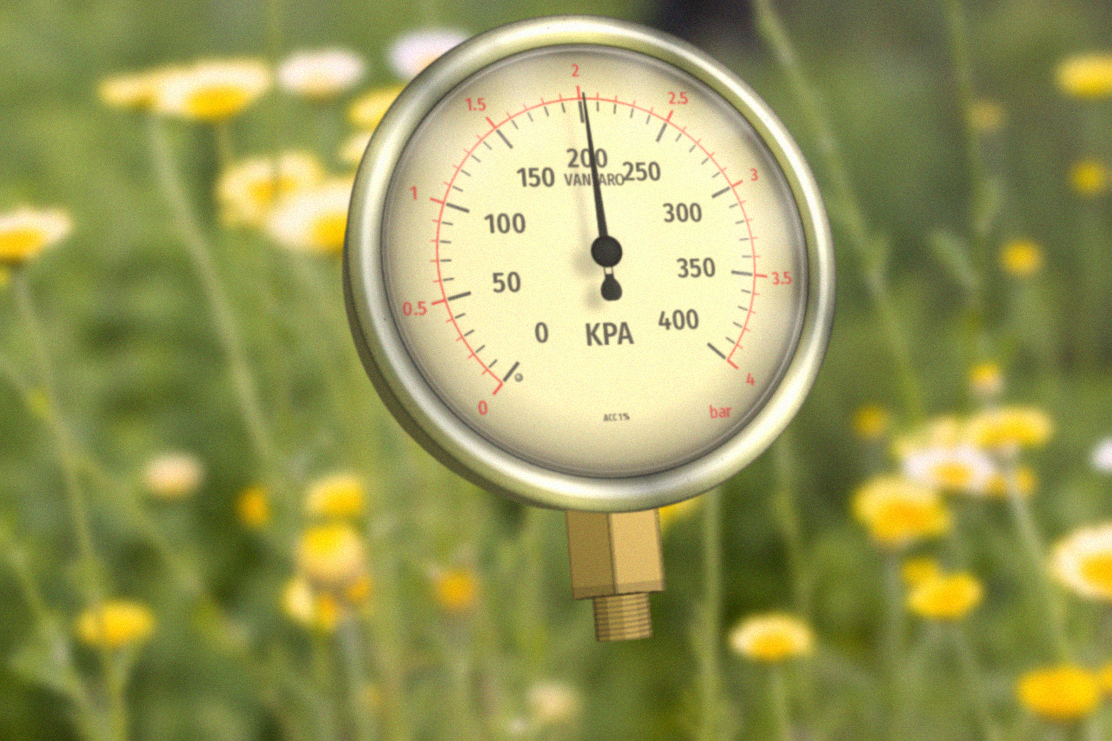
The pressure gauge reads 200 kPa
